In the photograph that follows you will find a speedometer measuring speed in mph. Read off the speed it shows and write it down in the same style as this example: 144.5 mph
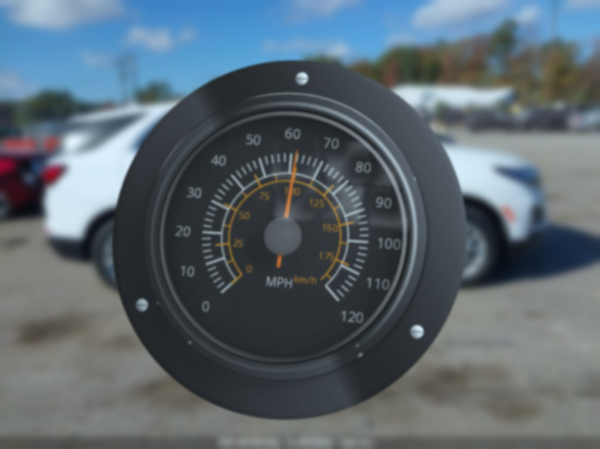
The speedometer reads 62 mph
